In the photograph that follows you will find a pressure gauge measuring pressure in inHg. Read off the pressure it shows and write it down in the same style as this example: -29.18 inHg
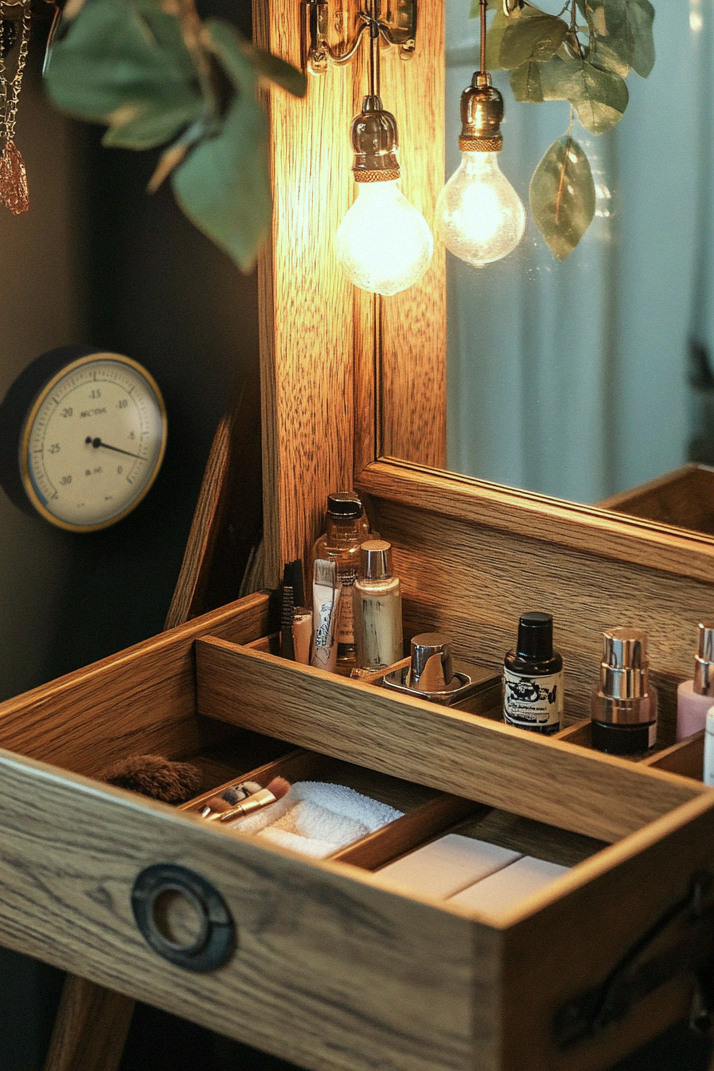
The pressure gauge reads -2.5 inHg
